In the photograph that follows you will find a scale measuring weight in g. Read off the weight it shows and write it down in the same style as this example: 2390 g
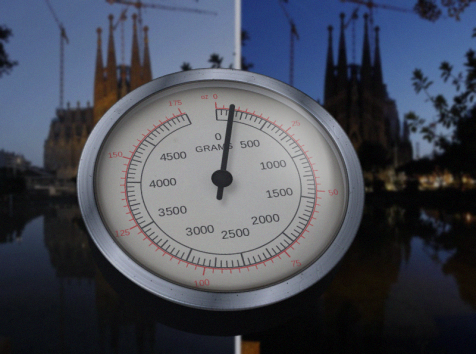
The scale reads 150 g
